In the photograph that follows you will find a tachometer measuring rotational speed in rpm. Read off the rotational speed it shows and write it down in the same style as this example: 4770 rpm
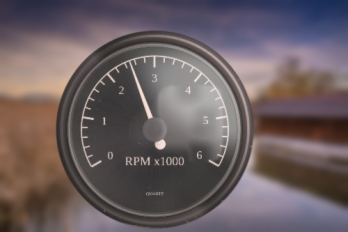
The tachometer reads 2500 rpm
